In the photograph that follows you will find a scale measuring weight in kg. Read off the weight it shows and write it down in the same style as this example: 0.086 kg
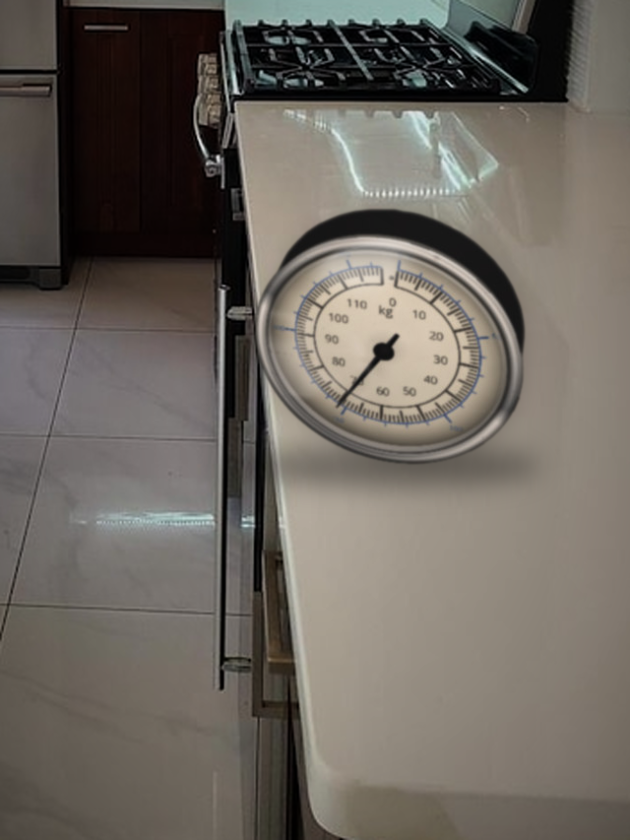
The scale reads 70 kg
